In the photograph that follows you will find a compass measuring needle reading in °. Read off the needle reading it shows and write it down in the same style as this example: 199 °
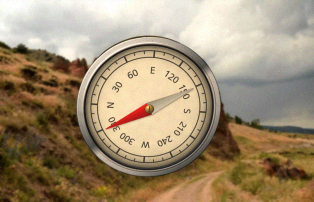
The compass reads 330 °
